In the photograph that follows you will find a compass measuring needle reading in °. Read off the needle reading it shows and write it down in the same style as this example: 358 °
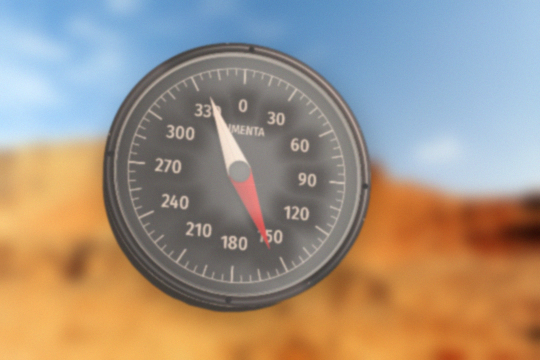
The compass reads 155 °
